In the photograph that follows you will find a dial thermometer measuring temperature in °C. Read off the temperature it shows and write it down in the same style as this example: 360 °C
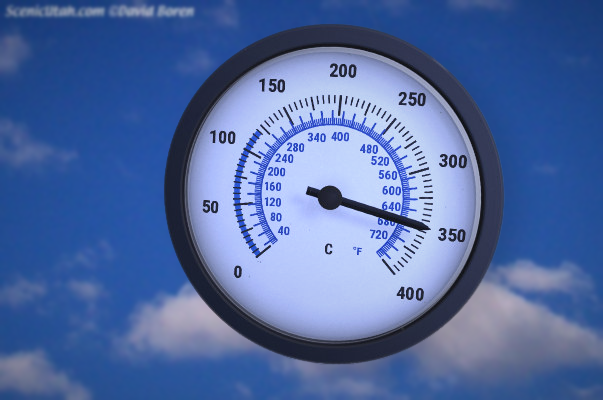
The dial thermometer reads 350 °C
